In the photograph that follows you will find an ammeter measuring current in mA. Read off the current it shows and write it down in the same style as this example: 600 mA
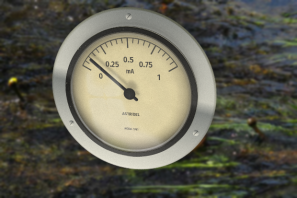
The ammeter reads 0.1 mA
